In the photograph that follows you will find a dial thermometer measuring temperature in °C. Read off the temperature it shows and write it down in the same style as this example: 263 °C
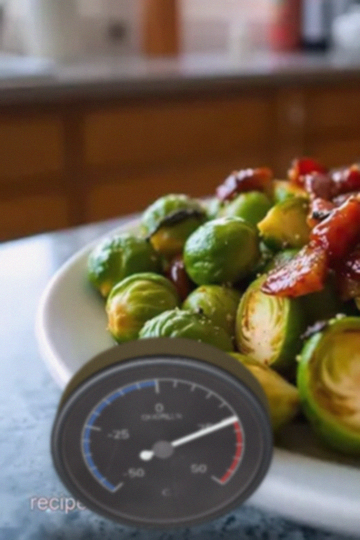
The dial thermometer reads 25 °C
